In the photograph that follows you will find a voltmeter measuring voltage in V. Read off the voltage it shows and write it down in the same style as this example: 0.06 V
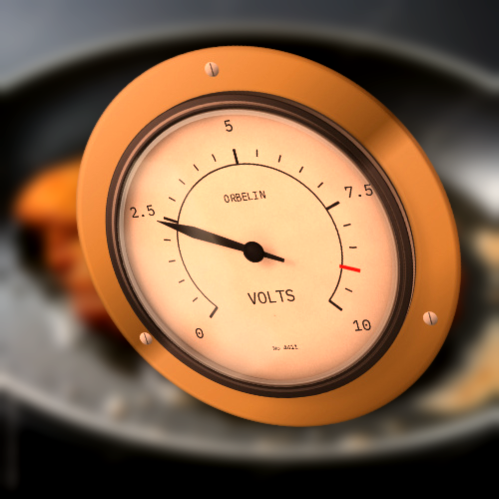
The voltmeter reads 2.5 V
